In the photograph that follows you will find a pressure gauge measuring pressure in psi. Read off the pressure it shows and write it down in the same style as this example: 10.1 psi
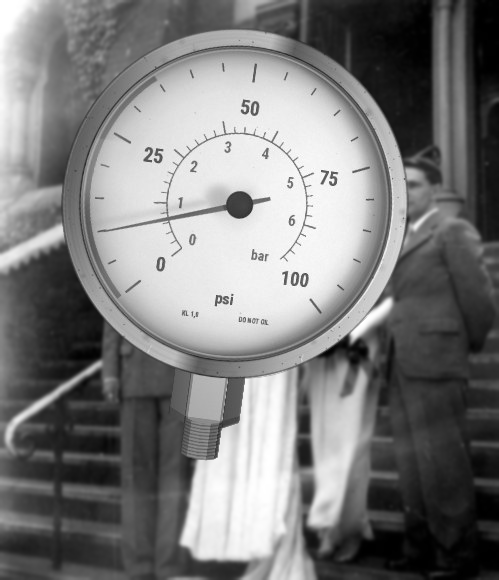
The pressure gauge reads 10 psi
